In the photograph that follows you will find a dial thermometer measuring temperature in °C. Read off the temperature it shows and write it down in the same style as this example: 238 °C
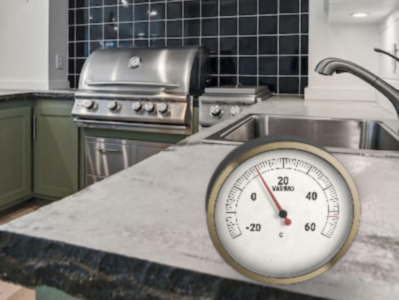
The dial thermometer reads 10 °C
